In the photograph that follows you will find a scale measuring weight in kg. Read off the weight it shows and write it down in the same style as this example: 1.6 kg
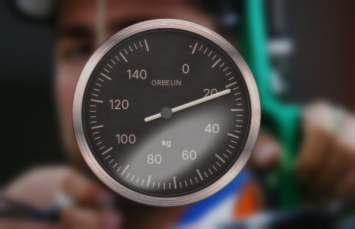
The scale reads 22 kg
